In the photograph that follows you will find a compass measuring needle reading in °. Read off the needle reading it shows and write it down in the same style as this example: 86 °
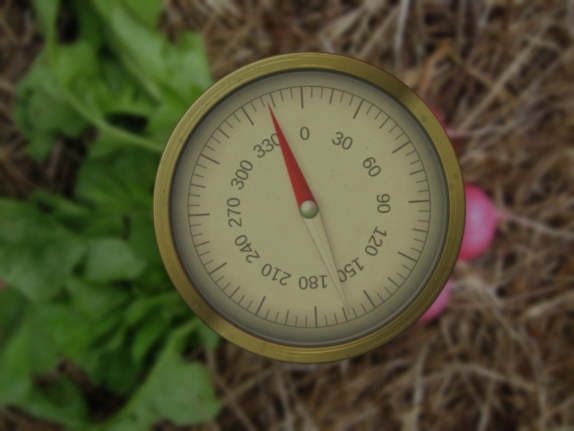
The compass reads 342.5 °
